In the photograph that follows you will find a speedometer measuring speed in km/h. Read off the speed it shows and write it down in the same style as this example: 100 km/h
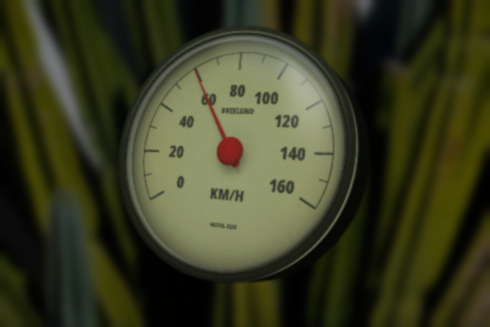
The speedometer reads 60 km/h
